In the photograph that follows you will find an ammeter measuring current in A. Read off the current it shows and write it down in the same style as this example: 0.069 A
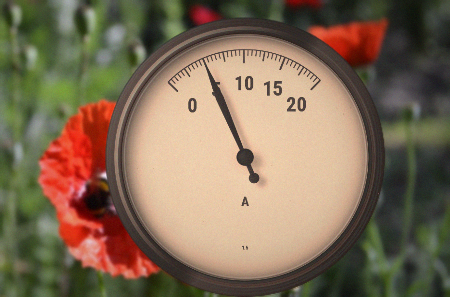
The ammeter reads 5 A
